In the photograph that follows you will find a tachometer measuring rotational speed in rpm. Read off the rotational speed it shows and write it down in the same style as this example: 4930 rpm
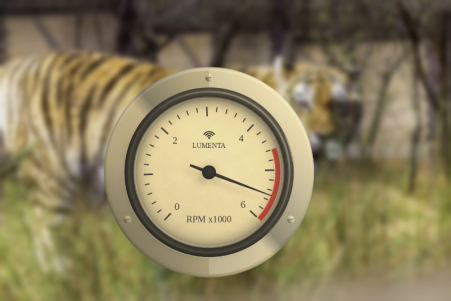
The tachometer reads 5500 rpm
